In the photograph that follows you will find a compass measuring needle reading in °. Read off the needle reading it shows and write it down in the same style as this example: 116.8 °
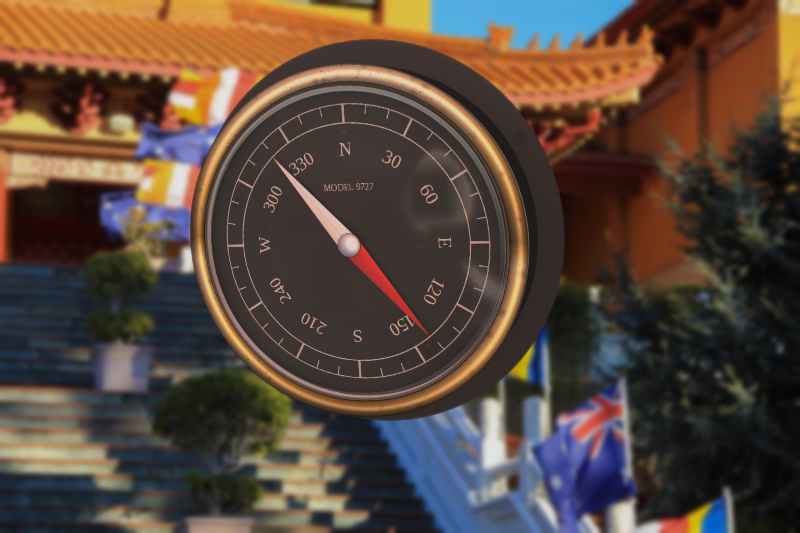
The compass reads 140 °
